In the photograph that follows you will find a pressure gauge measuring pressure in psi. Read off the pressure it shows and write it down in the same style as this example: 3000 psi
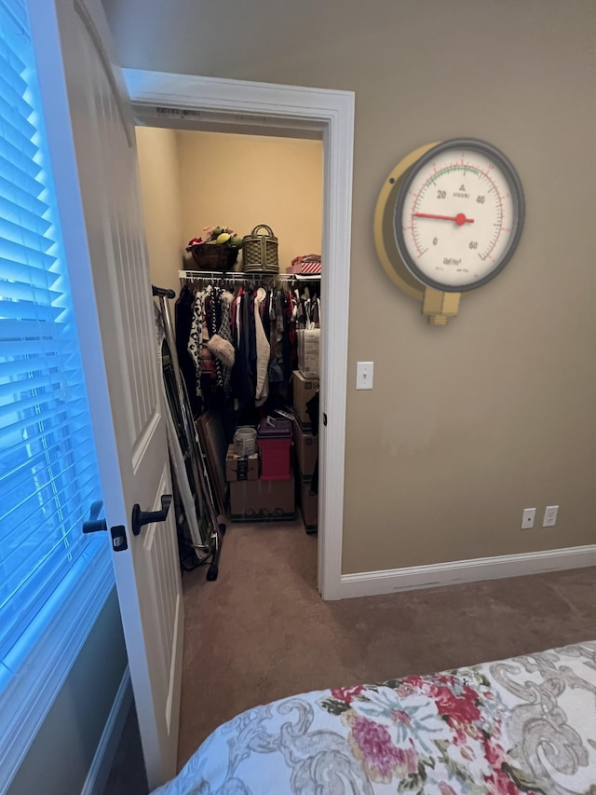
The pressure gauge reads 10 psi
